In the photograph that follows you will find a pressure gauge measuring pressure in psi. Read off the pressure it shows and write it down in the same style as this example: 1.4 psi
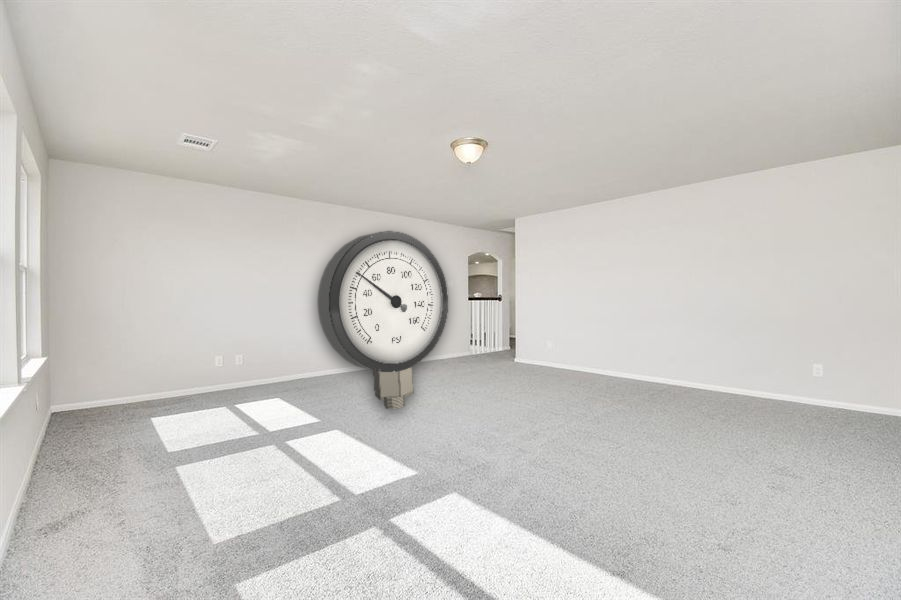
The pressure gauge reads 50 psi
